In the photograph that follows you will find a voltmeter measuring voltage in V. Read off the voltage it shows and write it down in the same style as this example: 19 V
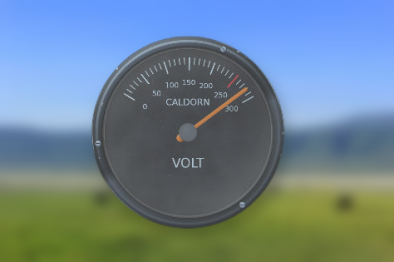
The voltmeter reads 280 V
